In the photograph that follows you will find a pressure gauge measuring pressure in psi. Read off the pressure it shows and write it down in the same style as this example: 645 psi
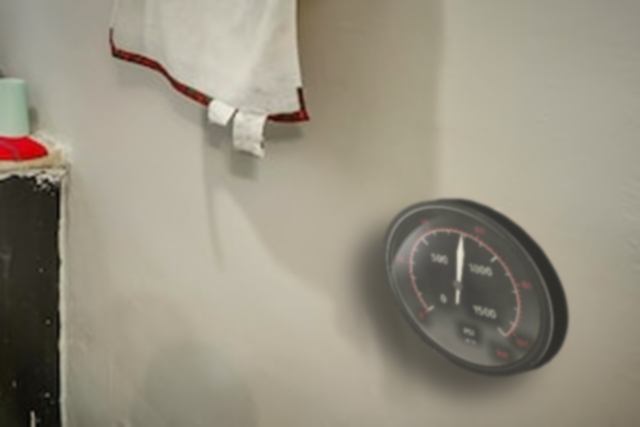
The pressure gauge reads 800 psi
